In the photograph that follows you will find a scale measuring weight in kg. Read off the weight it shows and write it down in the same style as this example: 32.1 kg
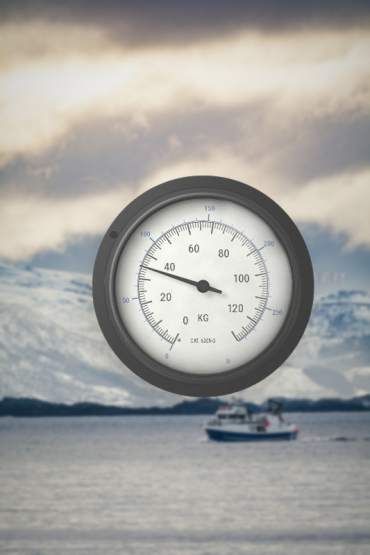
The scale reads 35 kg
